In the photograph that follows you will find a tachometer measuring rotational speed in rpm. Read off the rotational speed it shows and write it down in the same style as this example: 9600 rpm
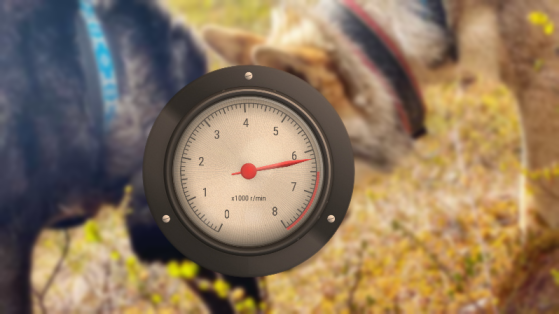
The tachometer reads 6200 rpm
